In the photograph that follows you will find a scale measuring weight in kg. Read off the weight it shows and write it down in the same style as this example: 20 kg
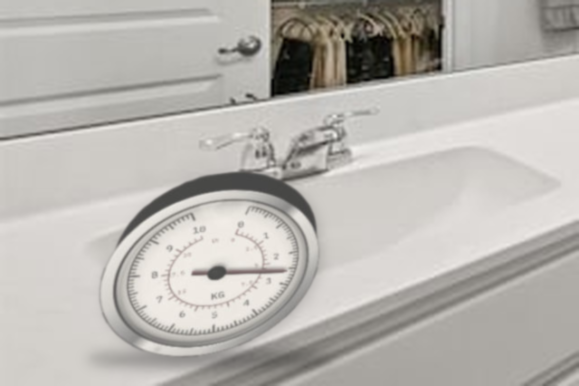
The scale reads 2.5 kg
